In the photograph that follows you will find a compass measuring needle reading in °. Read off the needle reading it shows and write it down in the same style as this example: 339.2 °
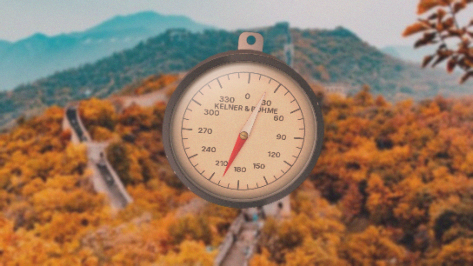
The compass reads 200 °
